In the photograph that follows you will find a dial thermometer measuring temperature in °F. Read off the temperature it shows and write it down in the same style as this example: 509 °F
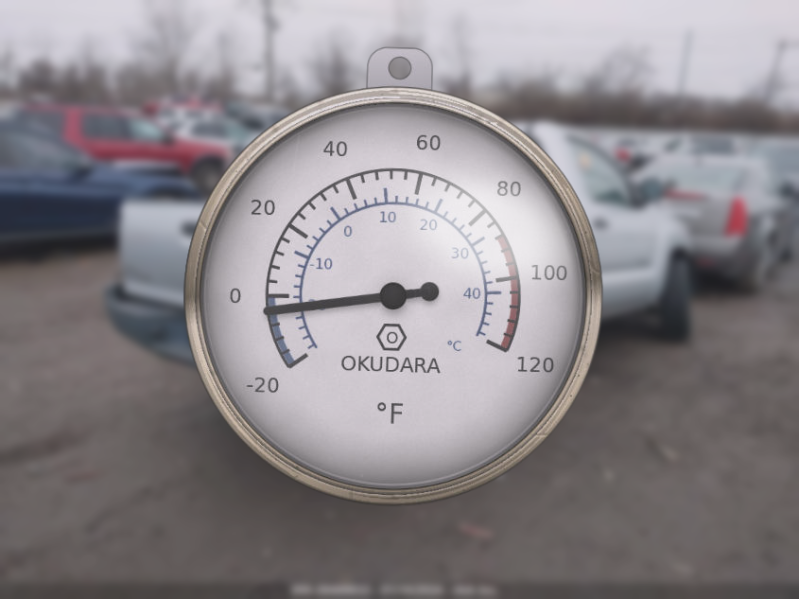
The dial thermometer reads -4 °F
